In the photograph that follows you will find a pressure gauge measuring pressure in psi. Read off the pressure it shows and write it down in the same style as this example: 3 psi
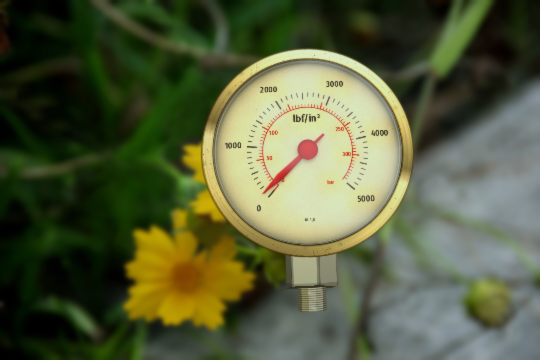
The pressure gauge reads 100 psi
